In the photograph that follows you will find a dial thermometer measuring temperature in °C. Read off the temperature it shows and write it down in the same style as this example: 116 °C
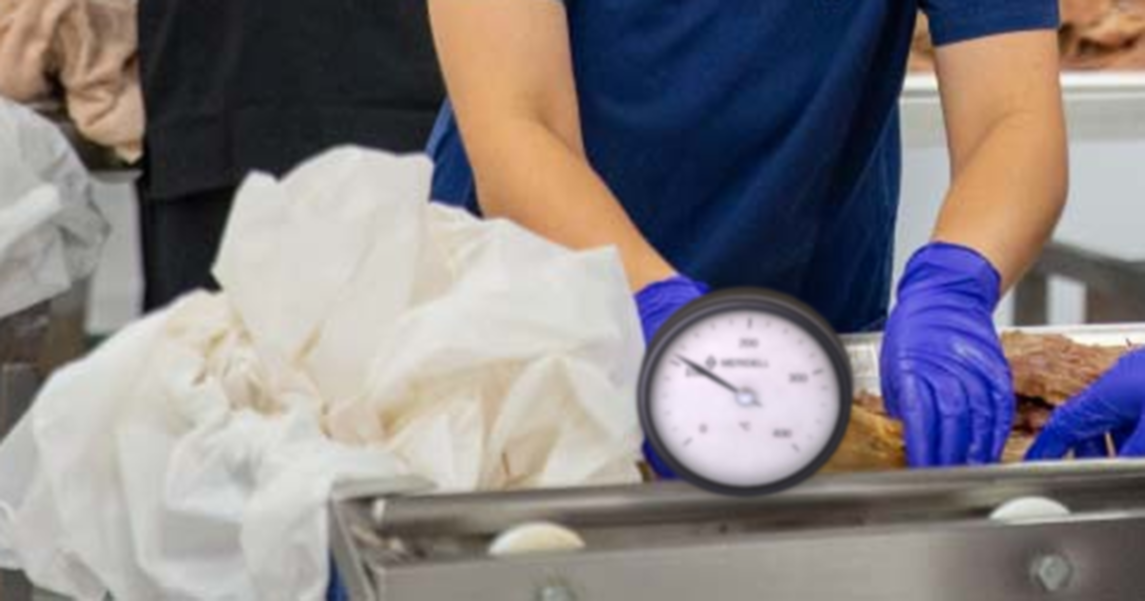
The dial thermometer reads 110 °C
